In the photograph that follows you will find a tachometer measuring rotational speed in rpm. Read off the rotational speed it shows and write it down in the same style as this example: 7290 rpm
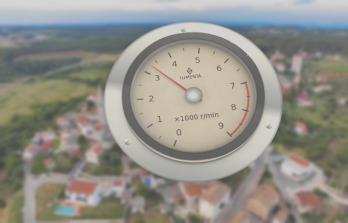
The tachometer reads 3250 rpm
